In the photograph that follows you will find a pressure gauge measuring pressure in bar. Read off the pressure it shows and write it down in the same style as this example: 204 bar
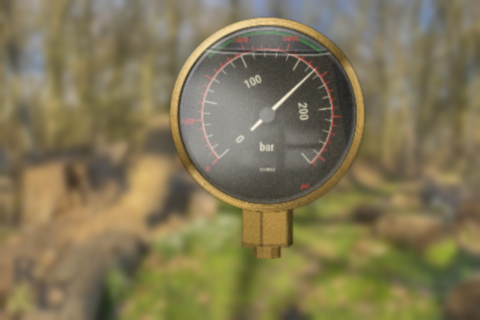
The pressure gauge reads 165 bar
